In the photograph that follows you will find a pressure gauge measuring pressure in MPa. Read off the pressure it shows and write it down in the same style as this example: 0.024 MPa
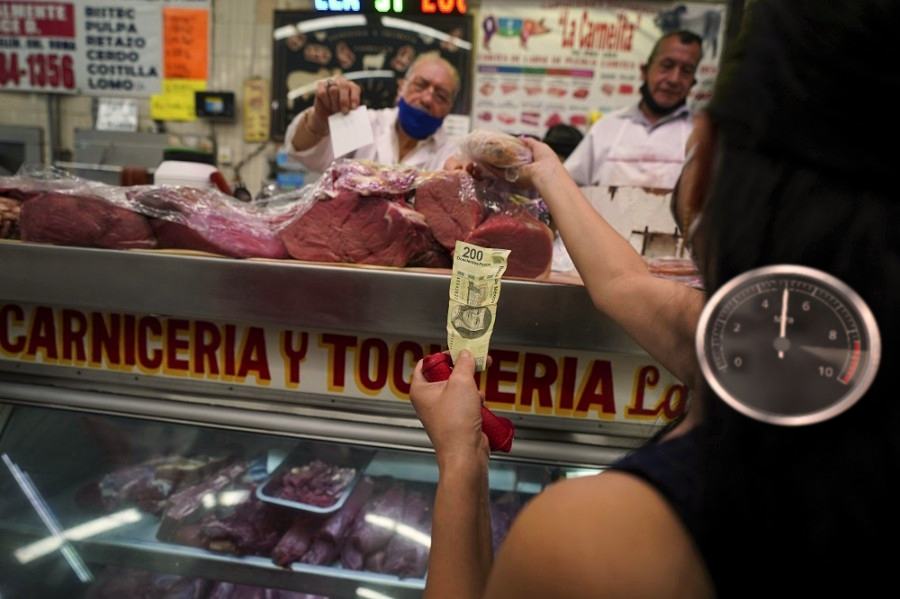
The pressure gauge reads 5 MPa
